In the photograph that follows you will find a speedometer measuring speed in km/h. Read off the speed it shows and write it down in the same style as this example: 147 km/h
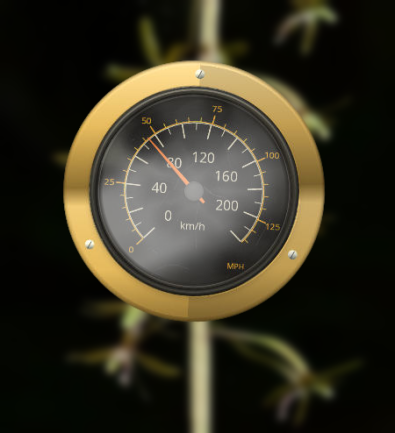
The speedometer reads 75 km/h
